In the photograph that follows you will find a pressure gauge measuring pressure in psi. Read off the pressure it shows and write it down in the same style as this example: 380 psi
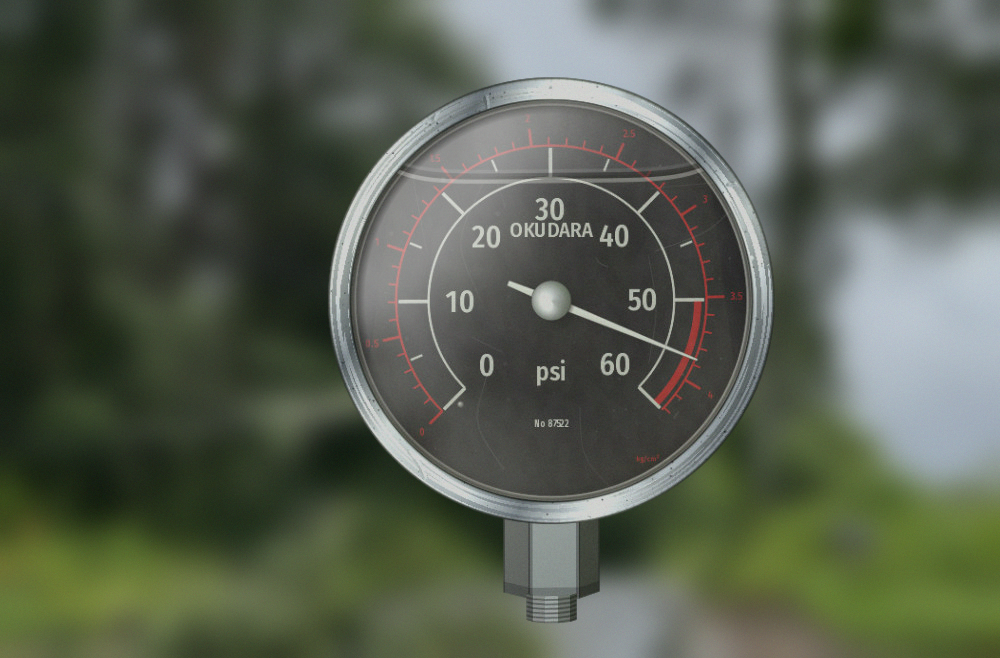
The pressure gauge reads 55 psi
